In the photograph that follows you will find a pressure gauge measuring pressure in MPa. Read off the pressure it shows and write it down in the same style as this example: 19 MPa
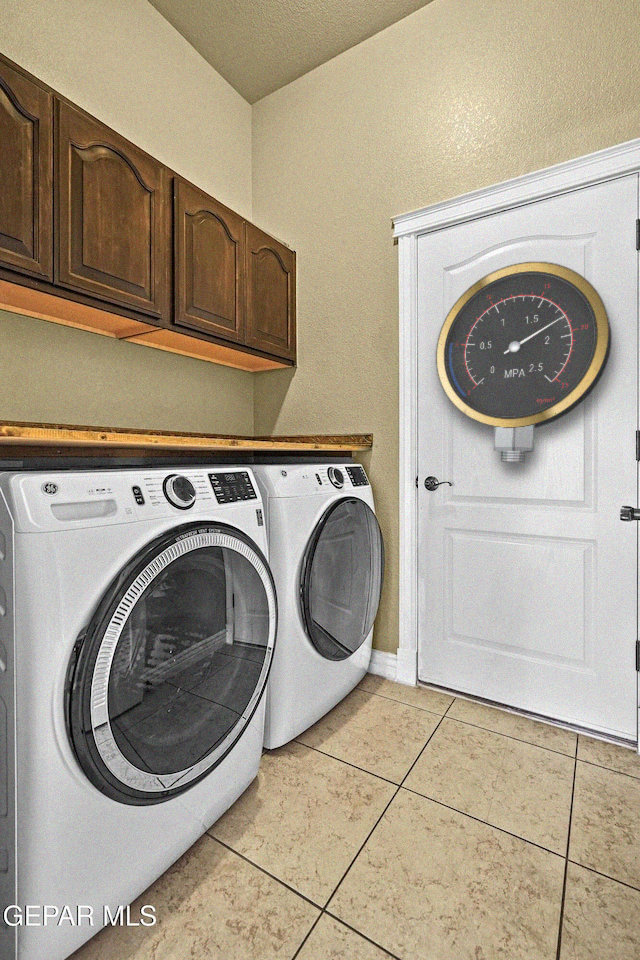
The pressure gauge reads 1.8 MPa
